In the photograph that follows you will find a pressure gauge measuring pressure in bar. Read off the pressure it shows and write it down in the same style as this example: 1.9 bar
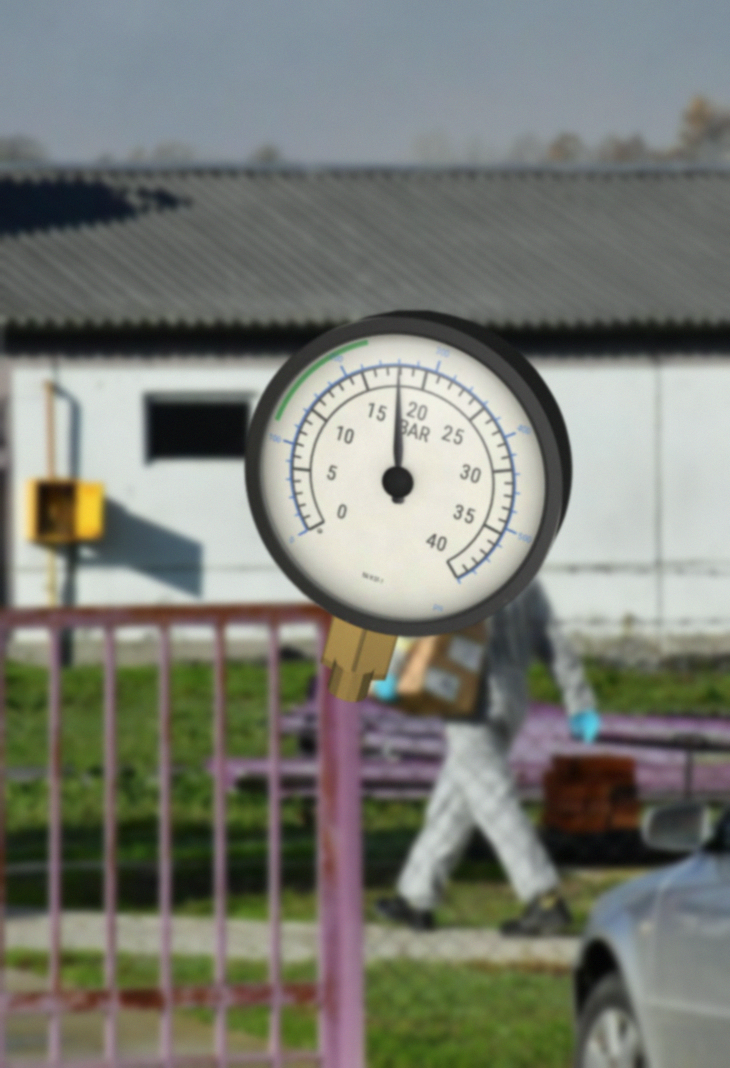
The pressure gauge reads 18 bar
